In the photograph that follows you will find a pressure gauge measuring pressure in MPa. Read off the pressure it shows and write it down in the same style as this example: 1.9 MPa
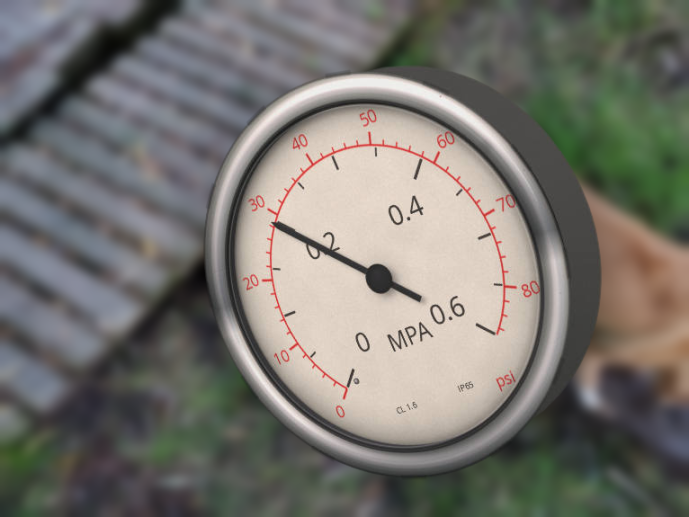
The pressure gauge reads 0.2 MPa
